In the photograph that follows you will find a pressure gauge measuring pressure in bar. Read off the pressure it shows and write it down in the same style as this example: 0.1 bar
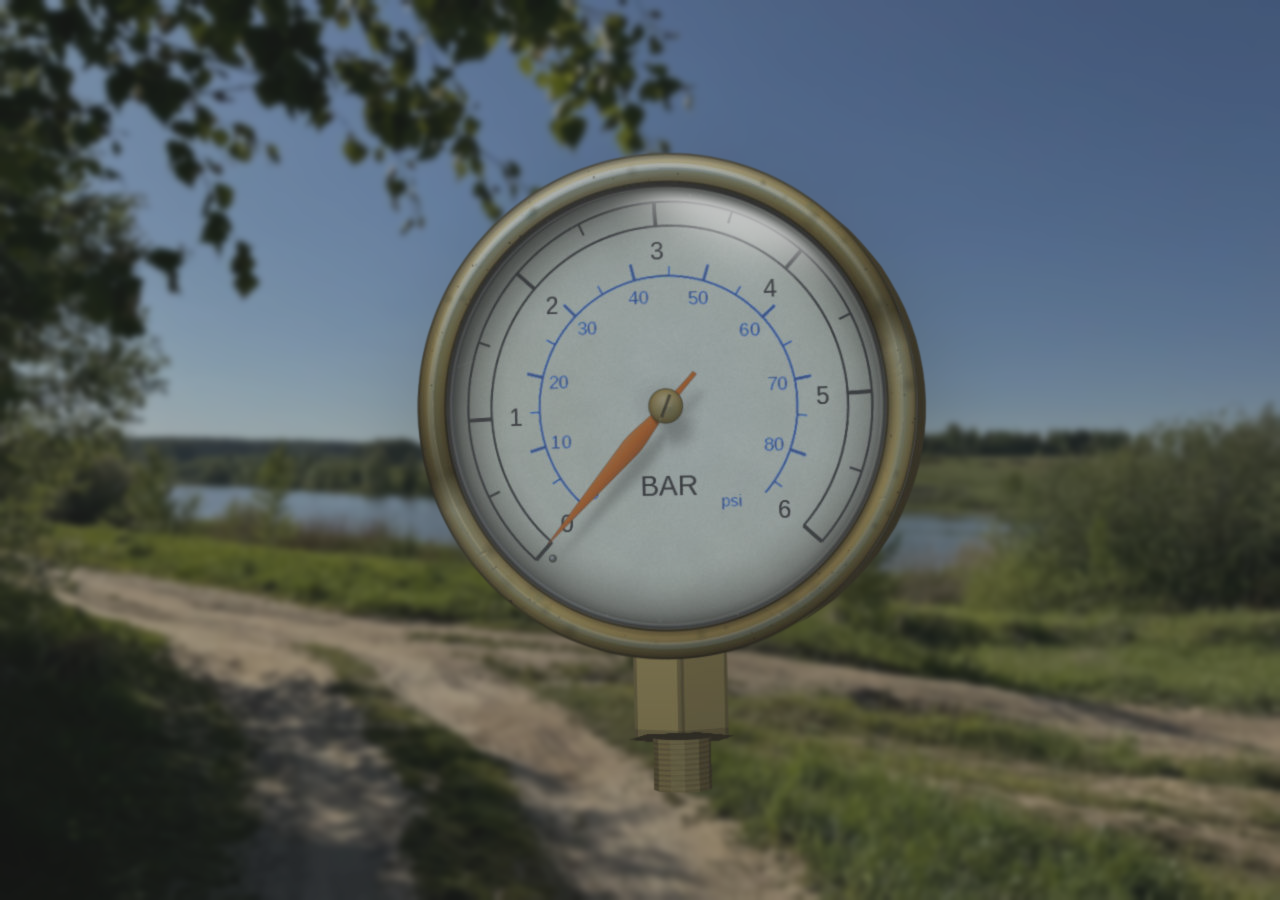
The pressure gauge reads 0 bar
